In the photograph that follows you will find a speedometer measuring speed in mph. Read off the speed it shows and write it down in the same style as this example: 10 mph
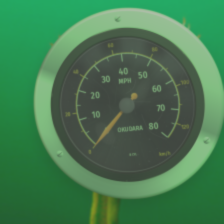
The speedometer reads 0 mph
